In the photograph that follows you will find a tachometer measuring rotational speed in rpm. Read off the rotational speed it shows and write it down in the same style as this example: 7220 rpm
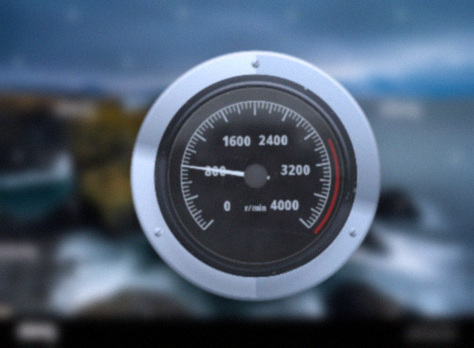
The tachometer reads 800 rpm
